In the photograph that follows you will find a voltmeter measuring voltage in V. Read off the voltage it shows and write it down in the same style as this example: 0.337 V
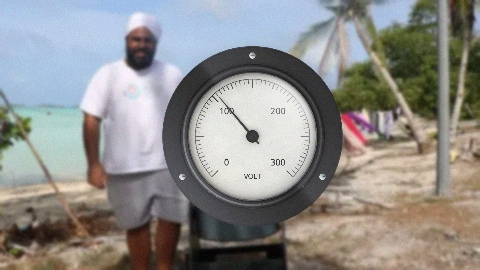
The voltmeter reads 105 V
